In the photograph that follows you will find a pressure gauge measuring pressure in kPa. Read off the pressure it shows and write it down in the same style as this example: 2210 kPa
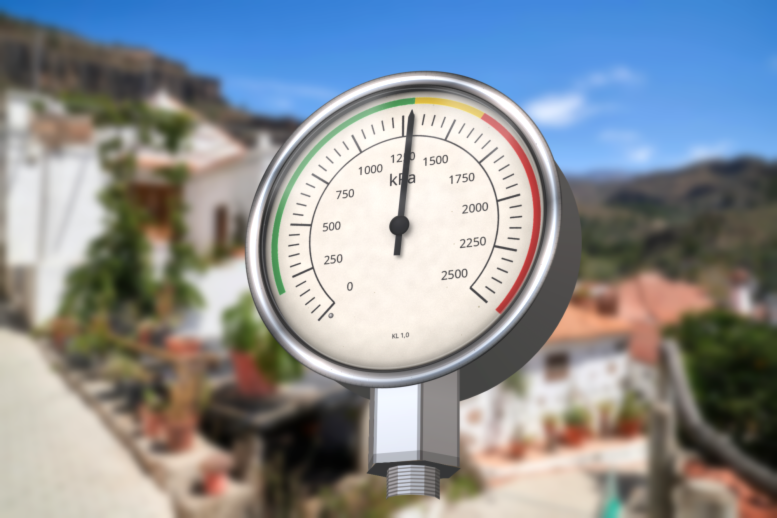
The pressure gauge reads 1300 kPa
